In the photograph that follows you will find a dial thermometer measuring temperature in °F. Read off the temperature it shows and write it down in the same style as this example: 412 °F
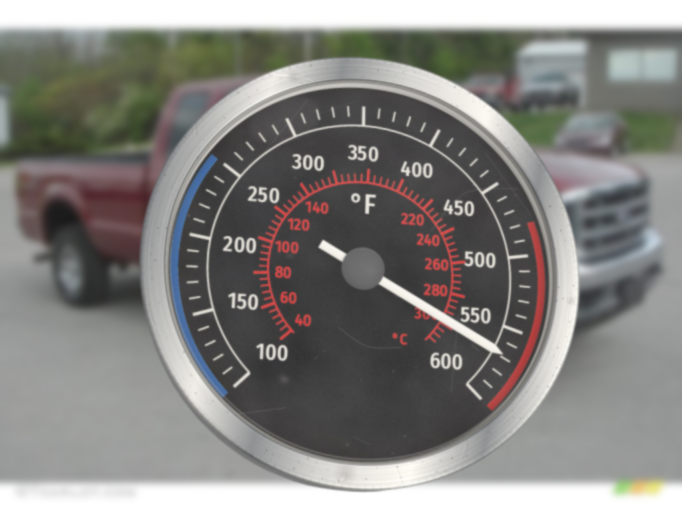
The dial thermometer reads 570 °F
